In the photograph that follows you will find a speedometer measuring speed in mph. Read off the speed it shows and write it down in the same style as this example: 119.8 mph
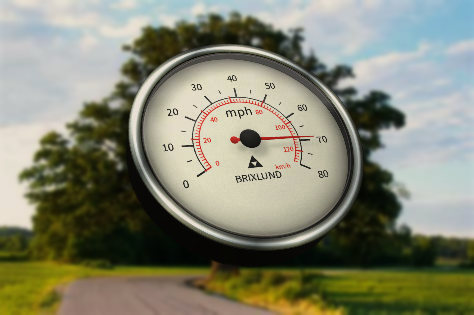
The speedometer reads 70 mph
